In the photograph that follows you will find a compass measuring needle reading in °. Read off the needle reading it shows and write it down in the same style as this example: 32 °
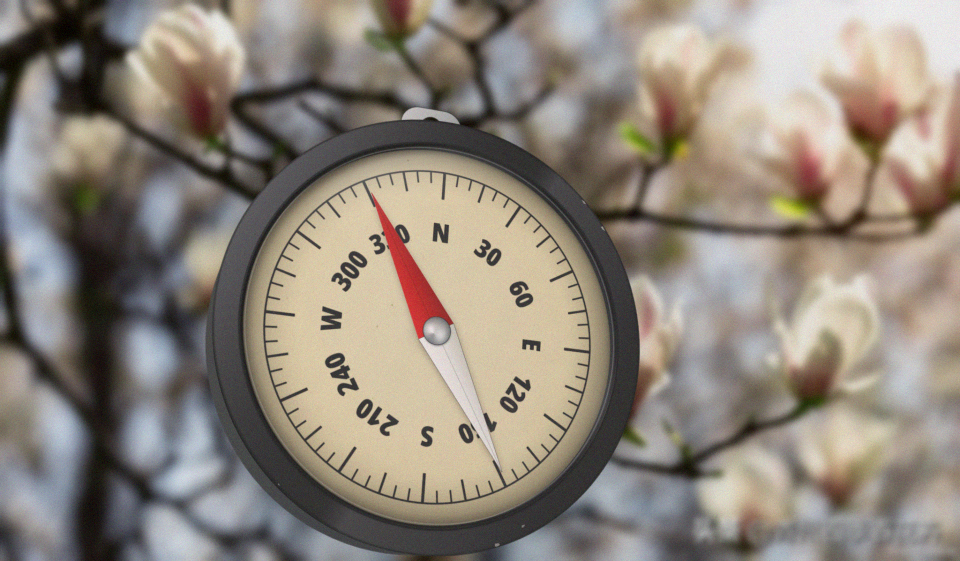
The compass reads 330 °
